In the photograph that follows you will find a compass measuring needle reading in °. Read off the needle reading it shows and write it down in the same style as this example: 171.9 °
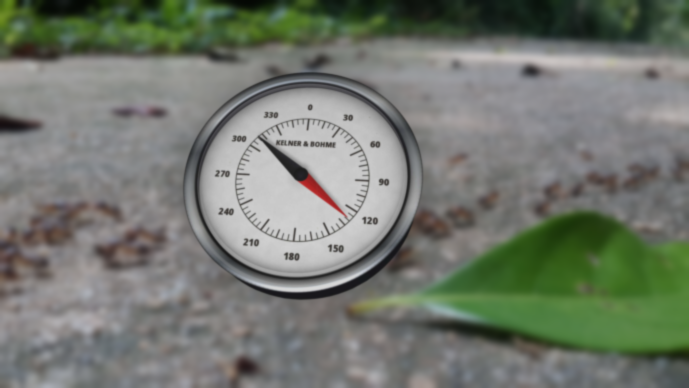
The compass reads 130 °
